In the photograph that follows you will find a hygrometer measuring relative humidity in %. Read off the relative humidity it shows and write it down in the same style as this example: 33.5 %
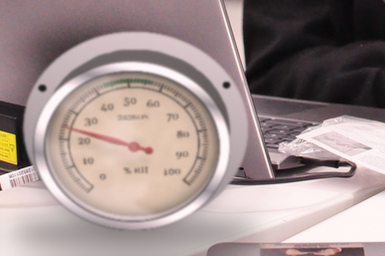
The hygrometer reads 25 %
